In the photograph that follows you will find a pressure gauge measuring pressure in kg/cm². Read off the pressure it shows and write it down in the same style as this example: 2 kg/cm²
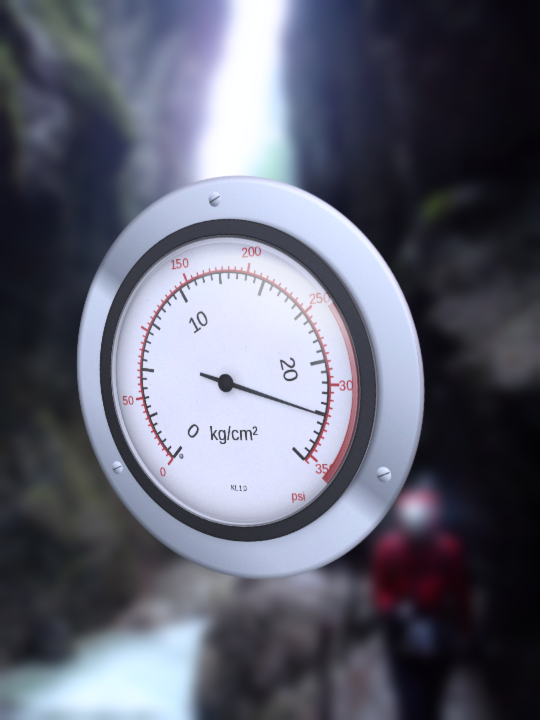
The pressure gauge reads 22.5 kg/cm²
